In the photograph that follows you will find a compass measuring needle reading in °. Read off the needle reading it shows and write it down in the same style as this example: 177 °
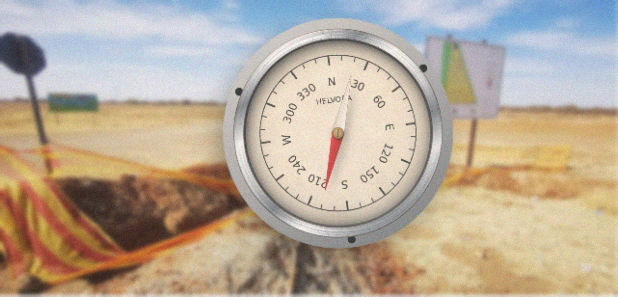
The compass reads 200 °
